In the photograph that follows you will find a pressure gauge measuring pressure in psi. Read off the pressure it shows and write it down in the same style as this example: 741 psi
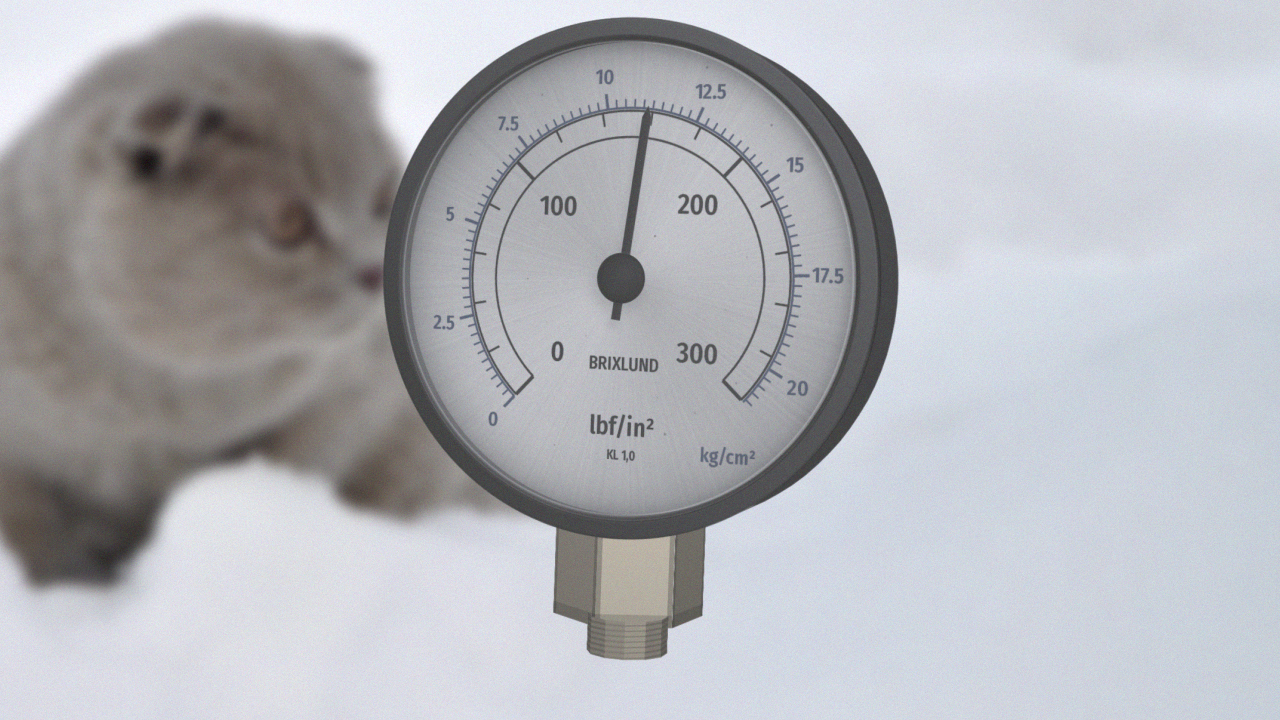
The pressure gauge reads 160 psi
